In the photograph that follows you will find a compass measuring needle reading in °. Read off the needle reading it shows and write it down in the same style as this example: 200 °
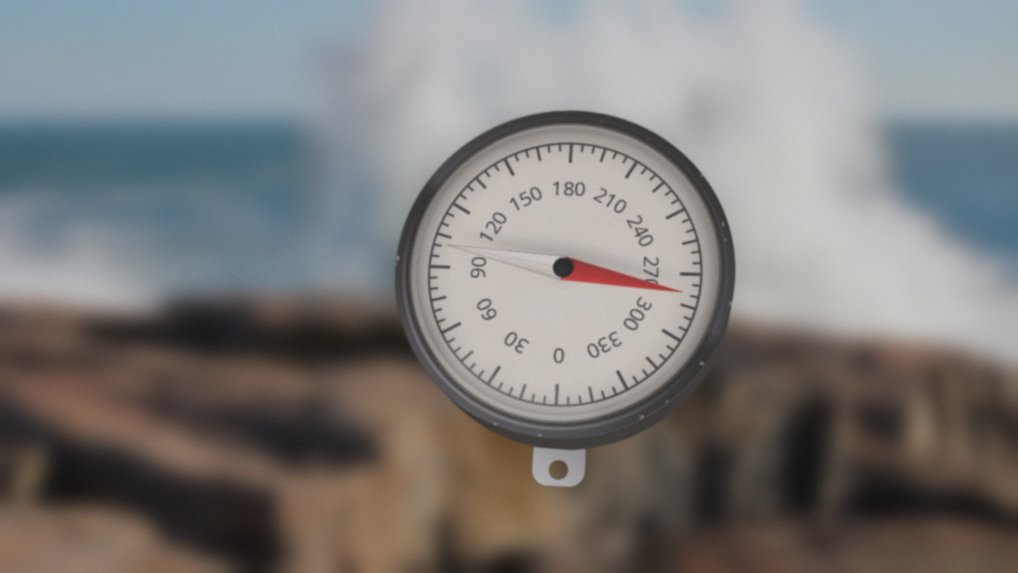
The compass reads 280 °
